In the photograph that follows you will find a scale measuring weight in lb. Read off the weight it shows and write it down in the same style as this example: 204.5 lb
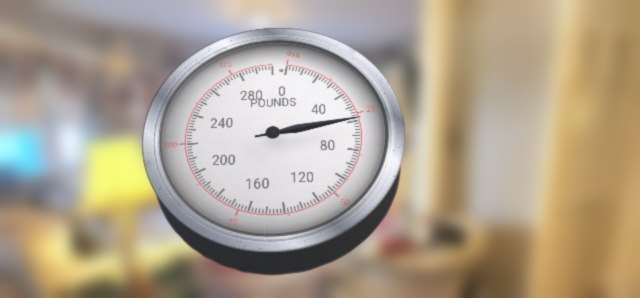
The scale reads 60 lb
